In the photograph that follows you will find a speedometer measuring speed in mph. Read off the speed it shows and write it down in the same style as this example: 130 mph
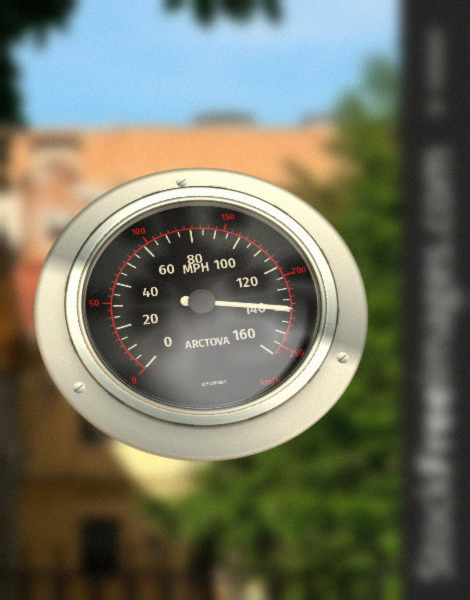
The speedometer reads 140 mph
